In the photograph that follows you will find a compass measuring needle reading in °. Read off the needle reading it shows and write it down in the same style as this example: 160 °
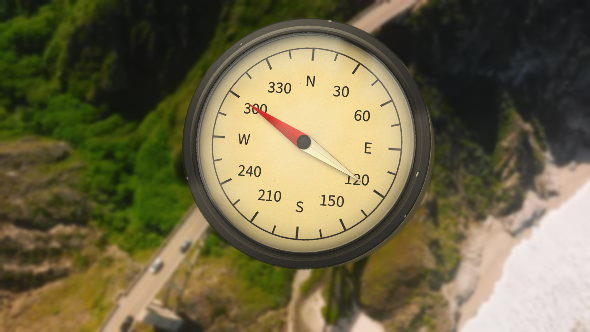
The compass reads 300 °
